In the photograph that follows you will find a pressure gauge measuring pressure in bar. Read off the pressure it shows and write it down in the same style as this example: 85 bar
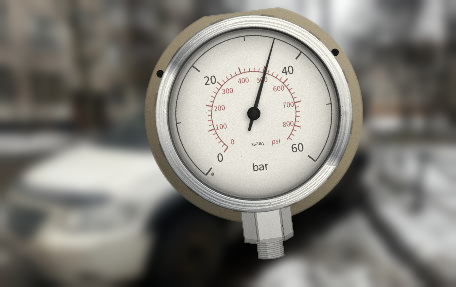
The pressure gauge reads 35 bar
